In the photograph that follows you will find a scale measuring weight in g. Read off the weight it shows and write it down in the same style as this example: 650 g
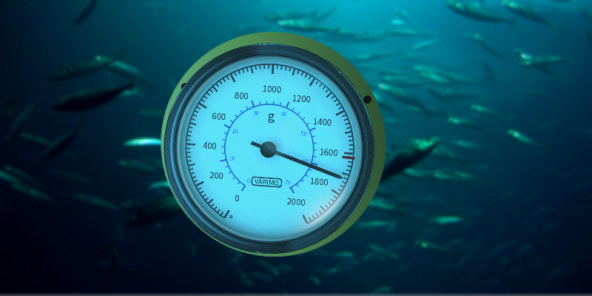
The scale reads 1720 g
